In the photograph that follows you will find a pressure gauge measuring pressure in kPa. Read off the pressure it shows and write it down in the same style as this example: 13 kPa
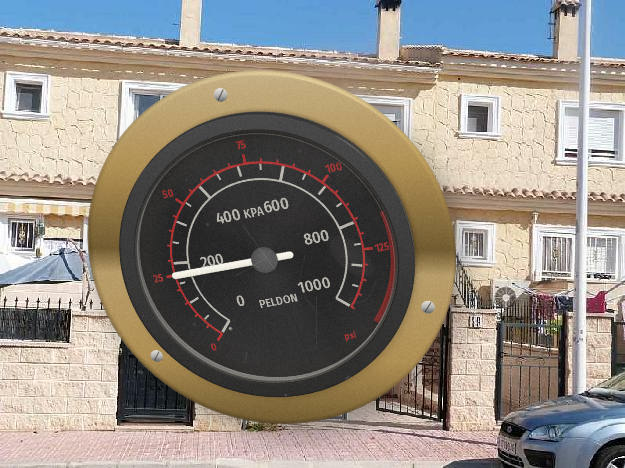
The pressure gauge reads 175 kPa
